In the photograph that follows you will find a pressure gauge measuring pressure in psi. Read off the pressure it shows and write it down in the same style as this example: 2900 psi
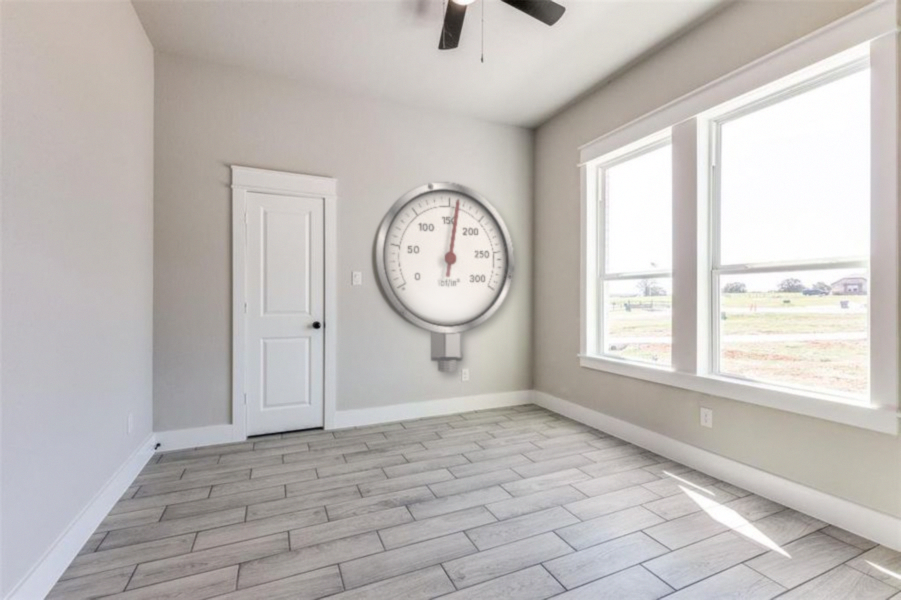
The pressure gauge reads 160 psi
